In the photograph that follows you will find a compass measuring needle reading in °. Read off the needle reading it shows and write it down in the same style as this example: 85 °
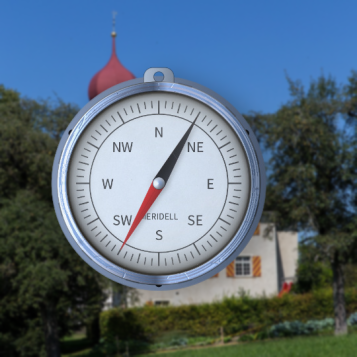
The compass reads 210 °
